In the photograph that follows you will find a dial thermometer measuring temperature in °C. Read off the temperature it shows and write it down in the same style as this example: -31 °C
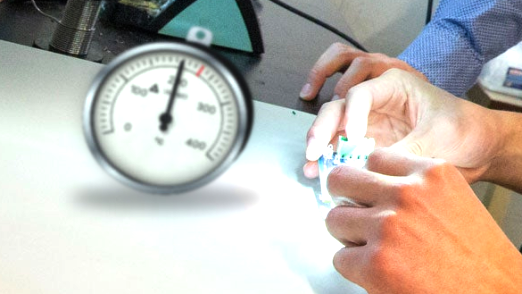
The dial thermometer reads 200 °C
